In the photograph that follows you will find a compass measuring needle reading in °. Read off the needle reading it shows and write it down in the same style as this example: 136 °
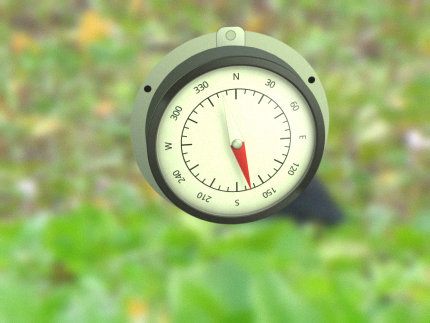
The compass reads 165 °
